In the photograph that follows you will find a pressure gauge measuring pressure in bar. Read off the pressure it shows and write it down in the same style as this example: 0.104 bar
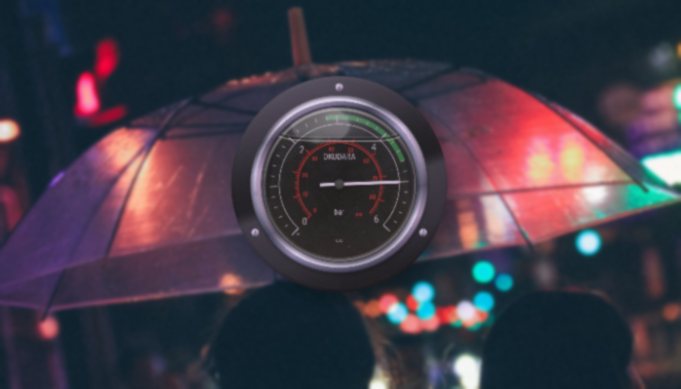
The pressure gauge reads 5 bar
